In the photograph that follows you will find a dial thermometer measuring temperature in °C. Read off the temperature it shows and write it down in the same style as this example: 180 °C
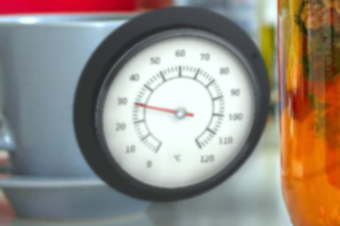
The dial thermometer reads 30 °C
